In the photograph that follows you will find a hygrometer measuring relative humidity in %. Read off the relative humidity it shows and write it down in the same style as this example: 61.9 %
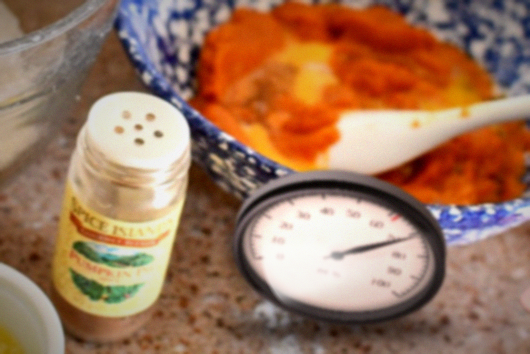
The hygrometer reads 70 %
